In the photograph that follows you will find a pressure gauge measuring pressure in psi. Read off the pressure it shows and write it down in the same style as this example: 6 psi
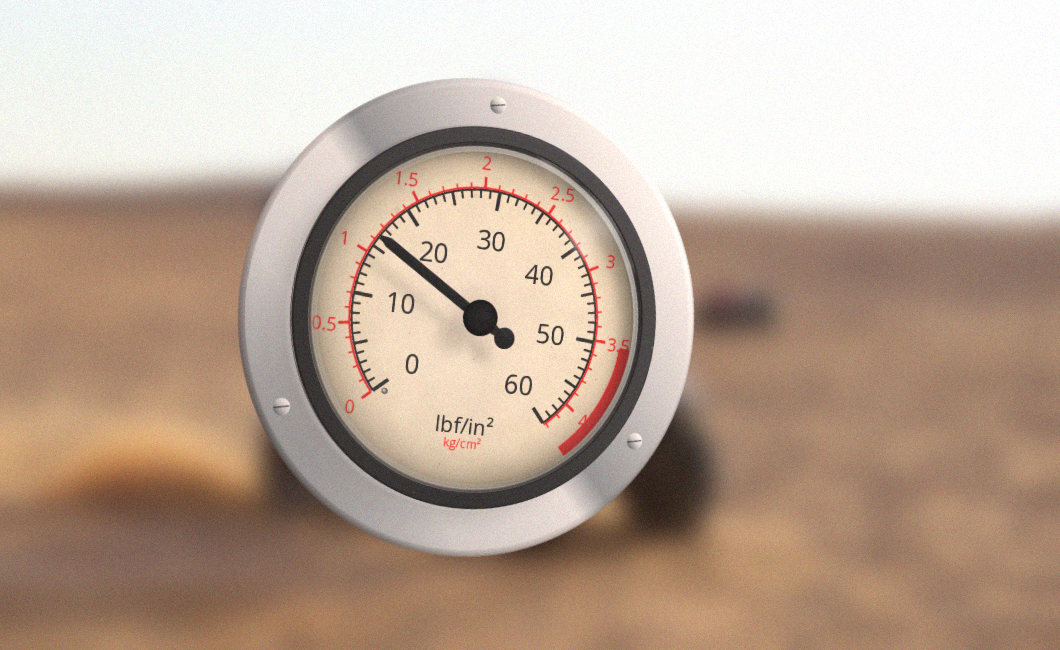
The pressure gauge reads 16 psi
